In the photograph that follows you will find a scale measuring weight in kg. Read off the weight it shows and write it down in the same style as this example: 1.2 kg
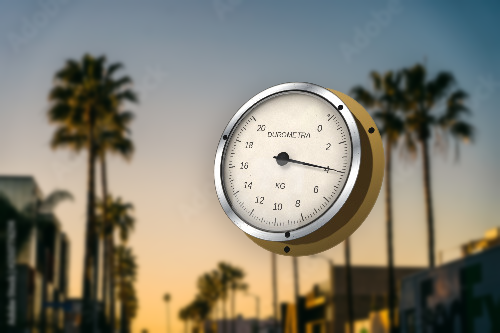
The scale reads 4 kg
